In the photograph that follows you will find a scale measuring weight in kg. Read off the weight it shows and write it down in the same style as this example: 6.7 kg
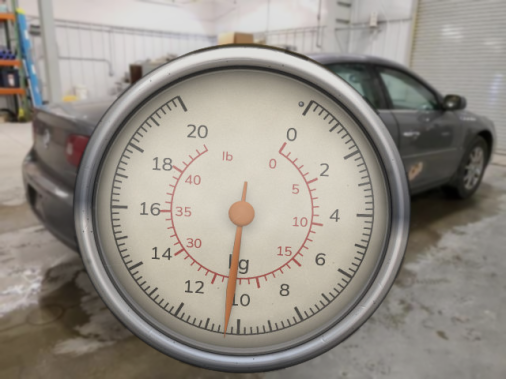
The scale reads 10.4 kg
